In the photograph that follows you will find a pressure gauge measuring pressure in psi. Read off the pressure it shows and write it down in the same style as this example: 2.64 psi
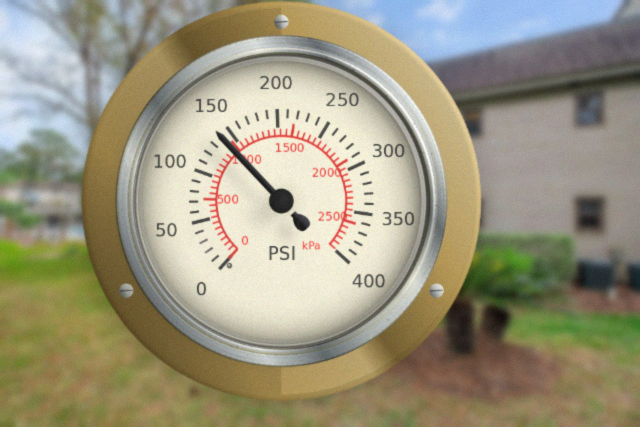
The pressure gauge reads 140 psi
